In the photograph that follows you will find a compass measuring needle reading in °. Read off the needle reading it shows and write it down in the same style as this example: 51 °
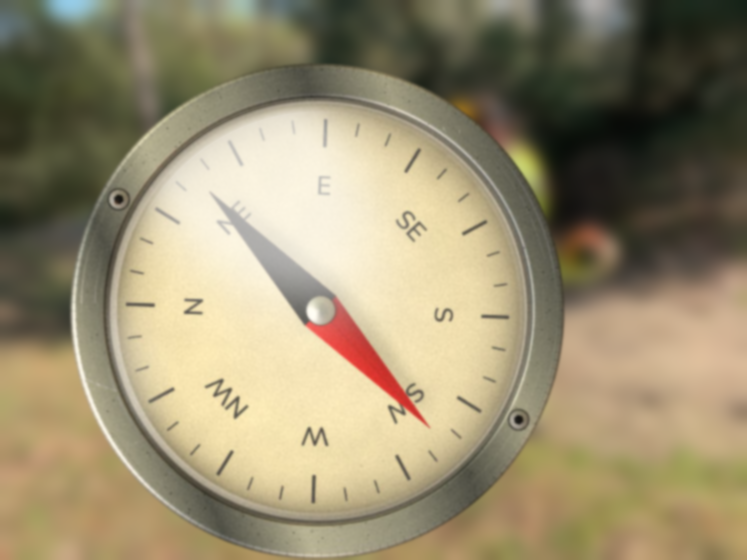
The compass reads 225 °
